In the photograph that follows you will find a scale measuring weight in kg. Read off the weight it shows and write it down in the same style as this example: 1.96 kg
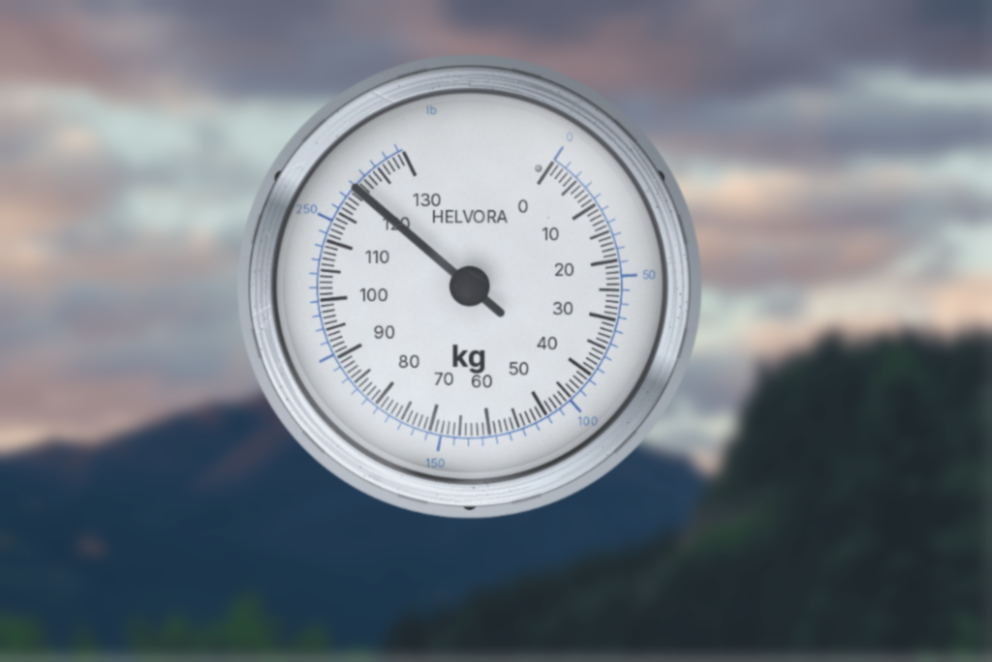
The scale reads 120 kg
